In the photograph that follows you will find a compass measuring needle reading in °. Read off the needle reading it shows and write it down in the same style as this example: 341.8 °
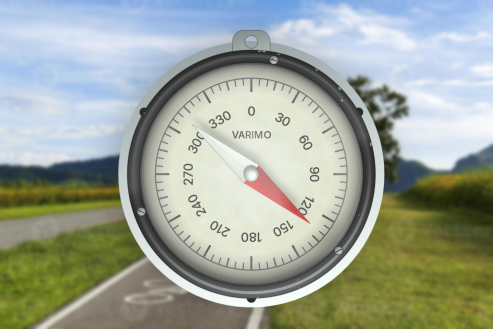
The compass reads 130 °
